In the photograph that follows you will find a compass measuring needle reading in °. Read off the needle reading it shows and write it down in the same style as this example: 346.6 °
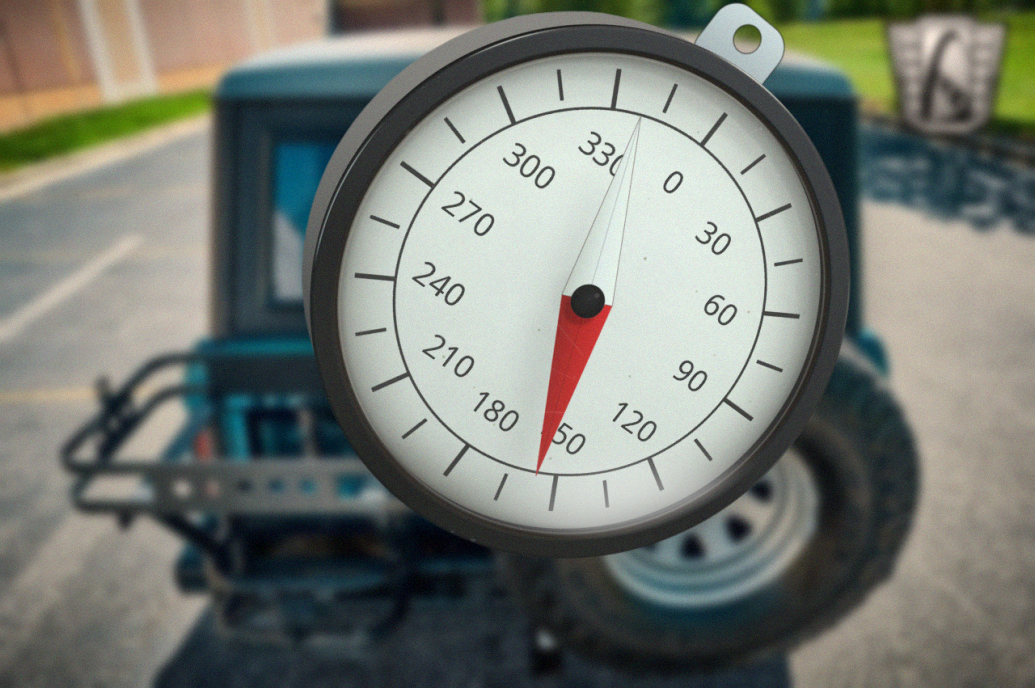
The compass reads 157.5 °
